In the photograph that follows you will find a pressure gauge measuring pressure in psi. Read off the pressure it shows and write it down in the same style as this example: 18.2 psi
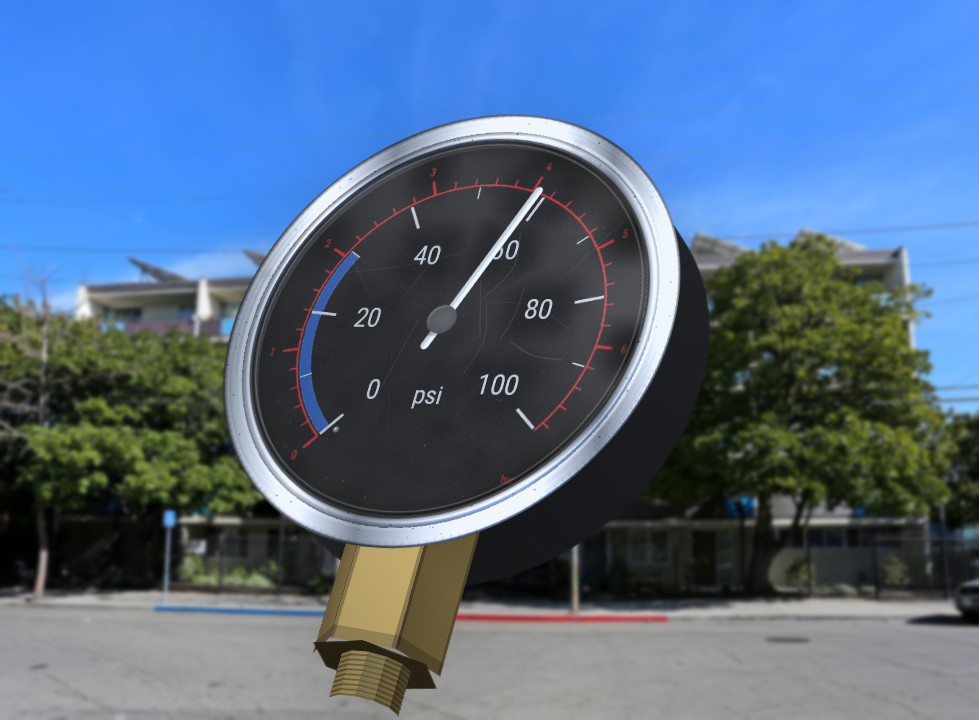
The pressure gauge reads 60 psi
